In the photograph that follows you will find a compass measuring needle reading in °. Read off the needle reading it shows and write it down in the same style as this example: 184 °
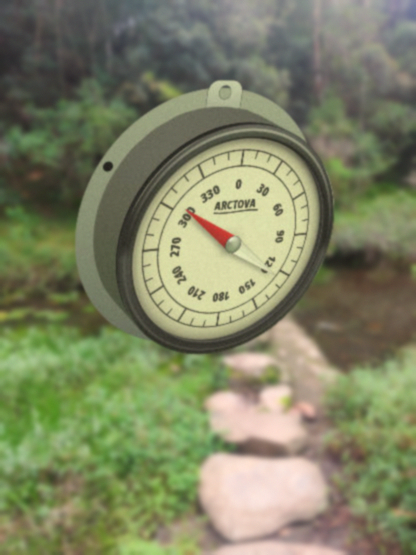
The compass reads 305 °
